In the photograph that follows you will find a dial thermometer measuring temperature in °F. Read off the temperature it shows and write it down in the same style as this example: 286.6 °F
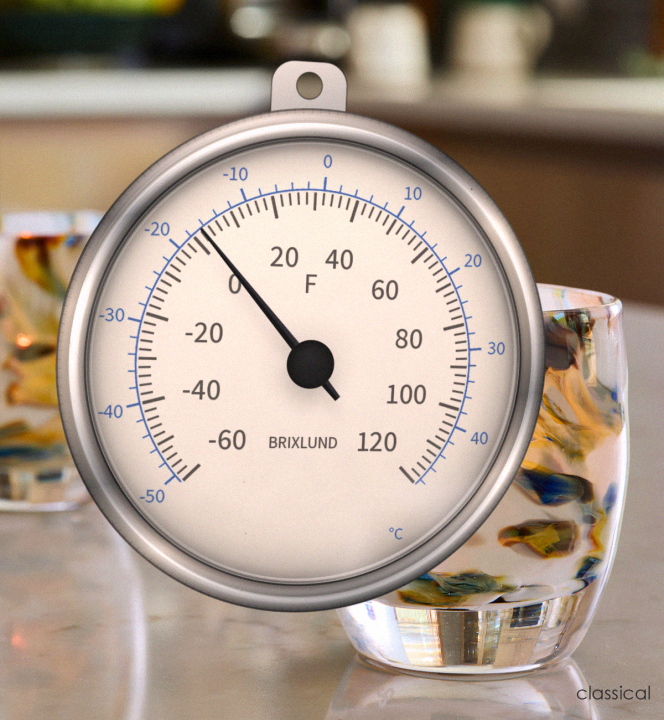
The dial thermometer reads 2 °F
